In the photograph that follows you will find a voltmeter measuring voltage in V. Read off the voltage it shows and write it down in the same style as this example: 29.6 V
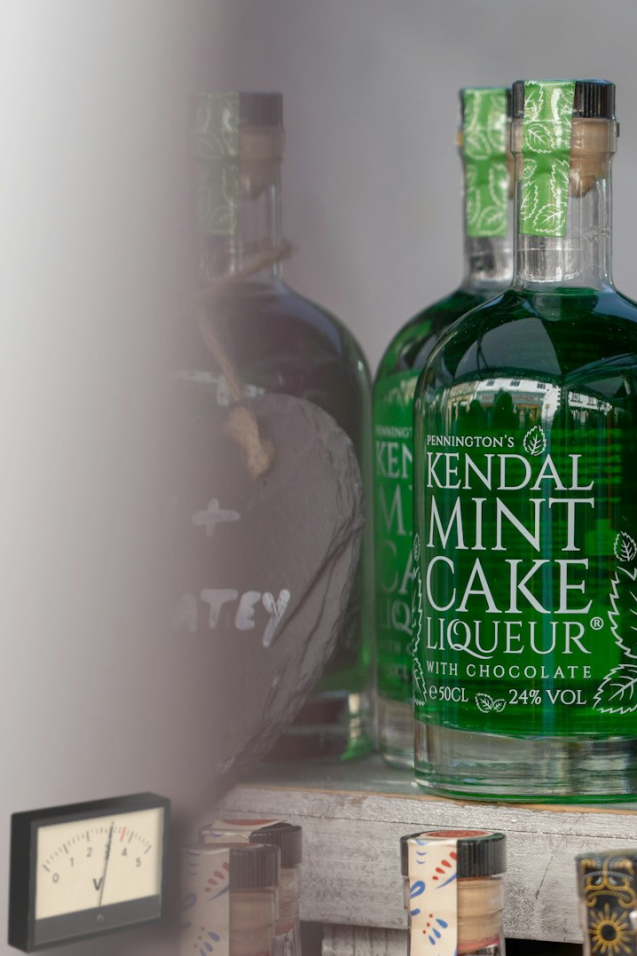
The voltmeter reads 3 V
